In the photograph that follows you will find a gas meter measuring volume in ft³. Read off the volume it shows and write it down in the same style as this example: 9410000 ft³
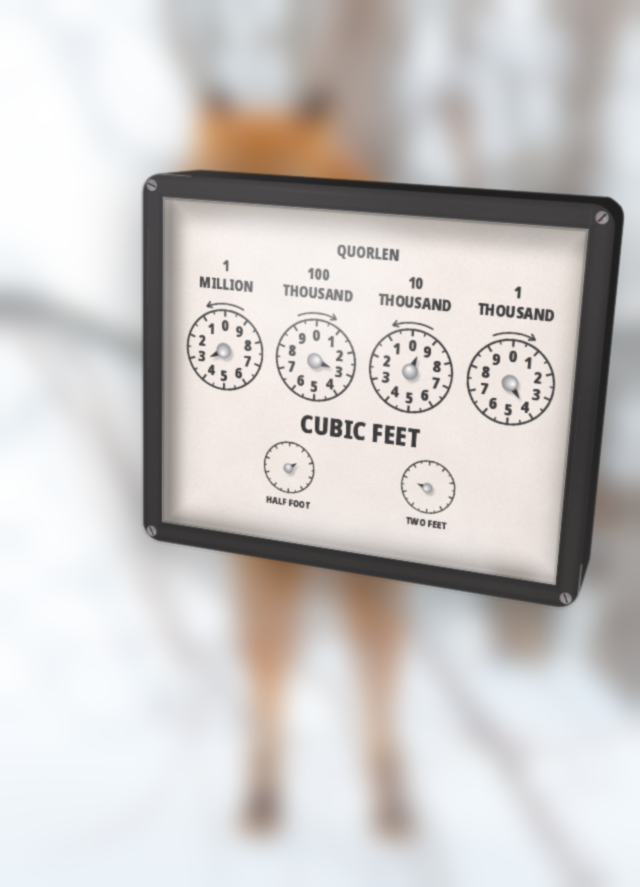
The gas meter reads 329400 ft³
